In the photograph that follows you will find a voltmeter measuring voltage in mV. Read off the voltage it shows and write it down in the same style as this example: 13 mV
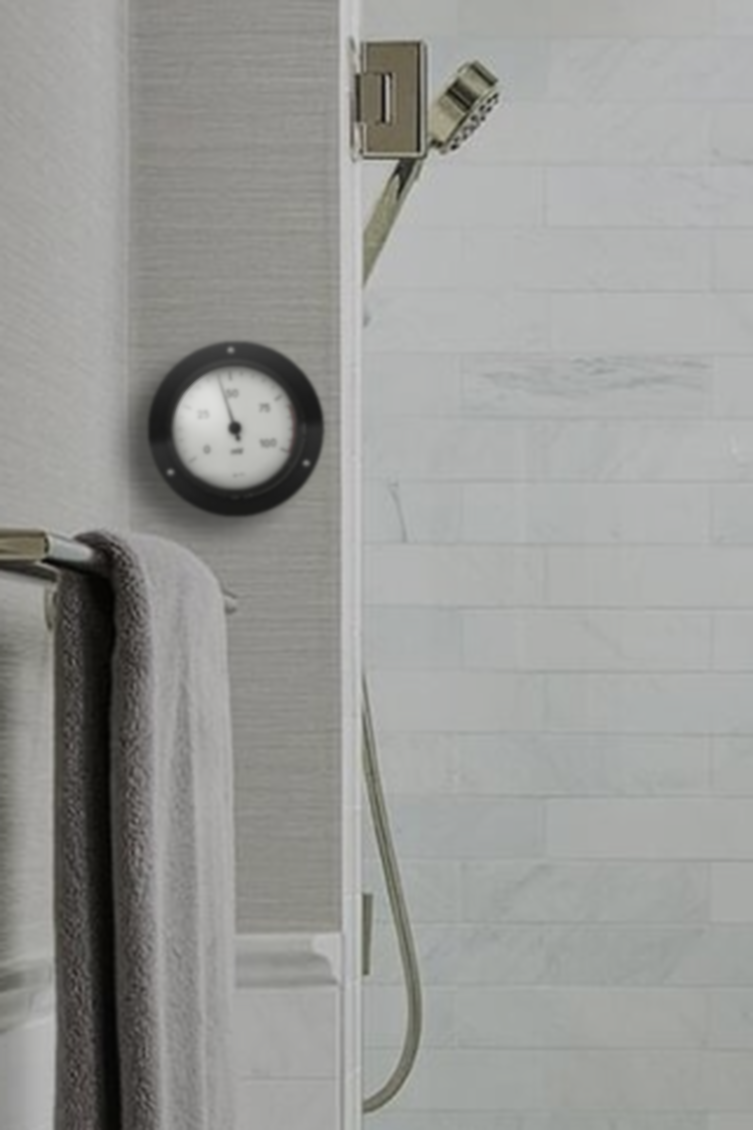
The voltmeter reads 45 mV
